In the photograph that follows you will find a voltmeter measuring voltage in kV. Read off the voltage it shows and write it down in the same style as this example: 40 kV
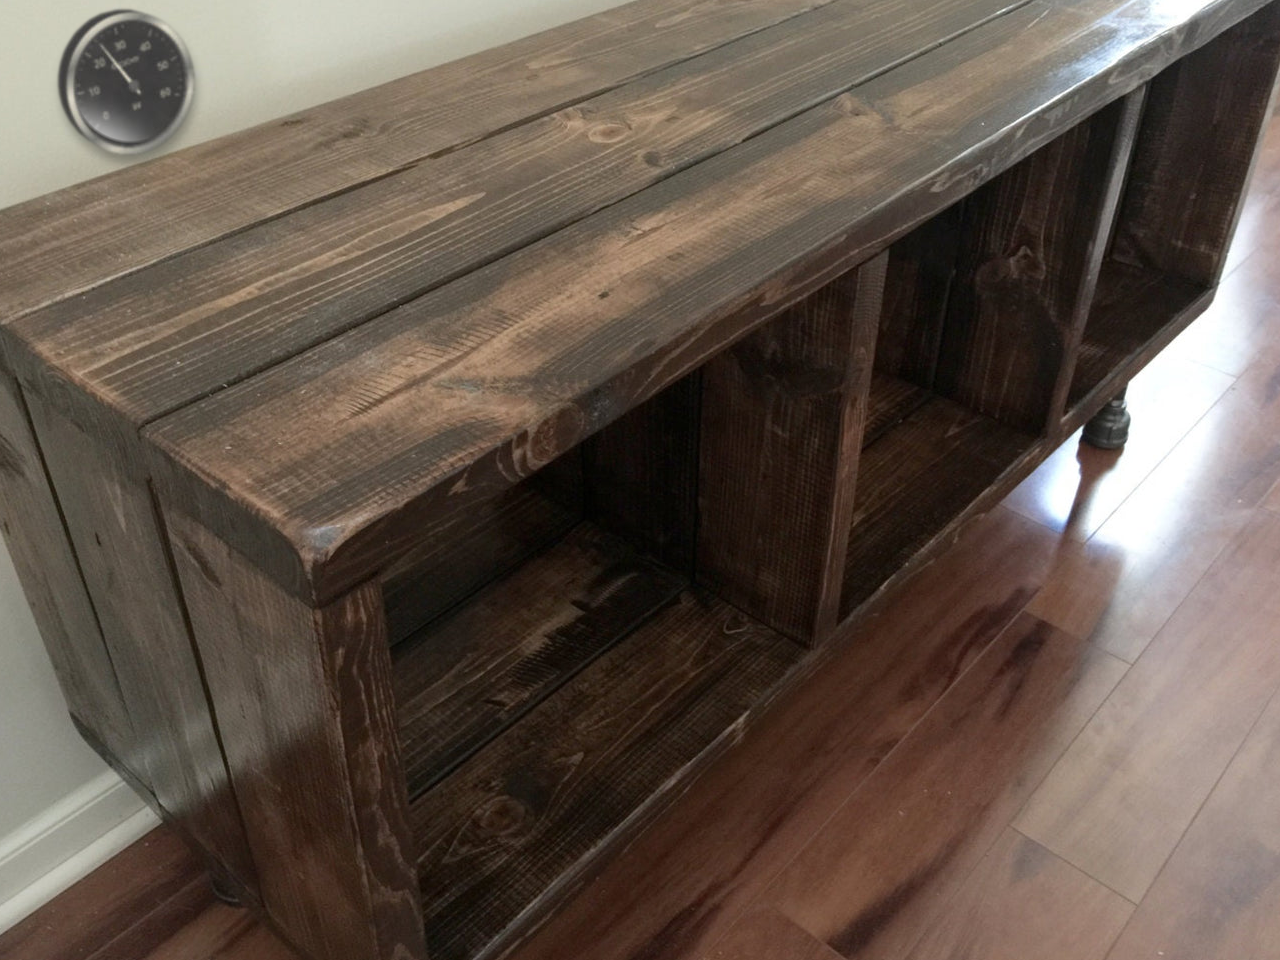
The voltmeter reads 24 kV
